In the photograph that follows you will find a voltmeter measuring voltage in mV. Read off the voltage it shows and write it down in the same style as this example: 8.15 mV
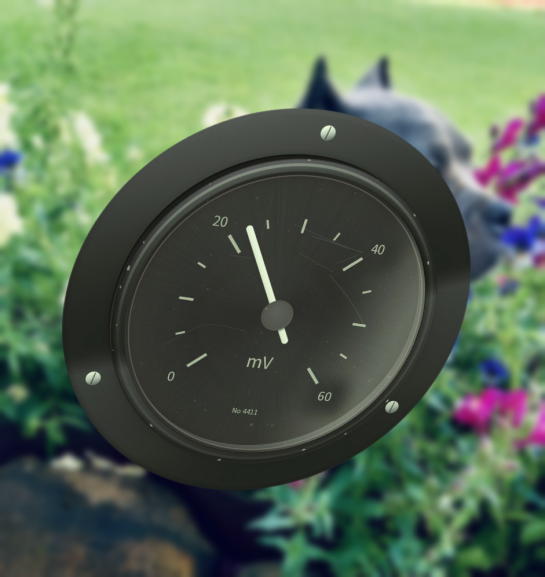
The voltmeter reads 22.5 mV
